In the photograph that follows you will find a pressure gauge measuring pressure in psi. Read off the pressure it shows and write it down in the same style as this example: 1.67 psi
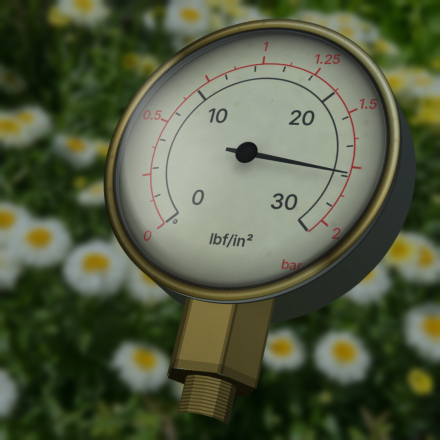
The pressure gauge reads 26 psi
